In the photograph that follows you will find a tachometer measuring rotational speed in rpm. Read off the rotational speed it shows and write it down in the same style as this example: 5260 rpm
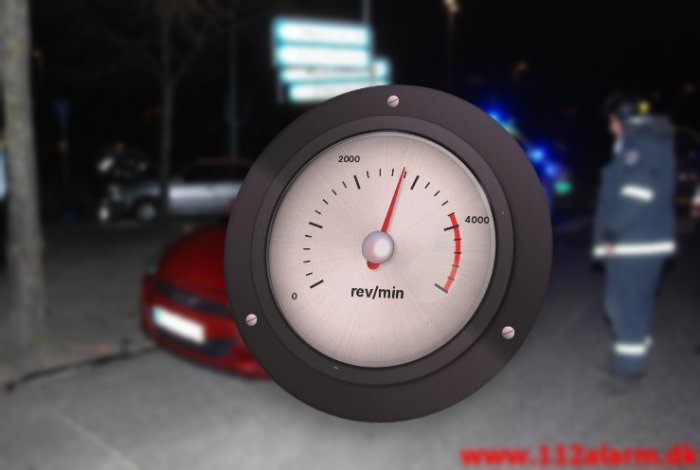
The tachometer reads 2800 rpm
